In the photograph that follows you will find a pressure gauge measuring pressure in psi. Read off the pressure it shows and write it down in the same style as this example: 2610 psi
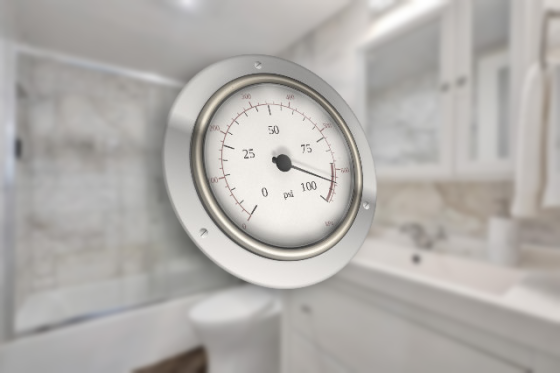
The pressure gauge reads 92.5 psi
